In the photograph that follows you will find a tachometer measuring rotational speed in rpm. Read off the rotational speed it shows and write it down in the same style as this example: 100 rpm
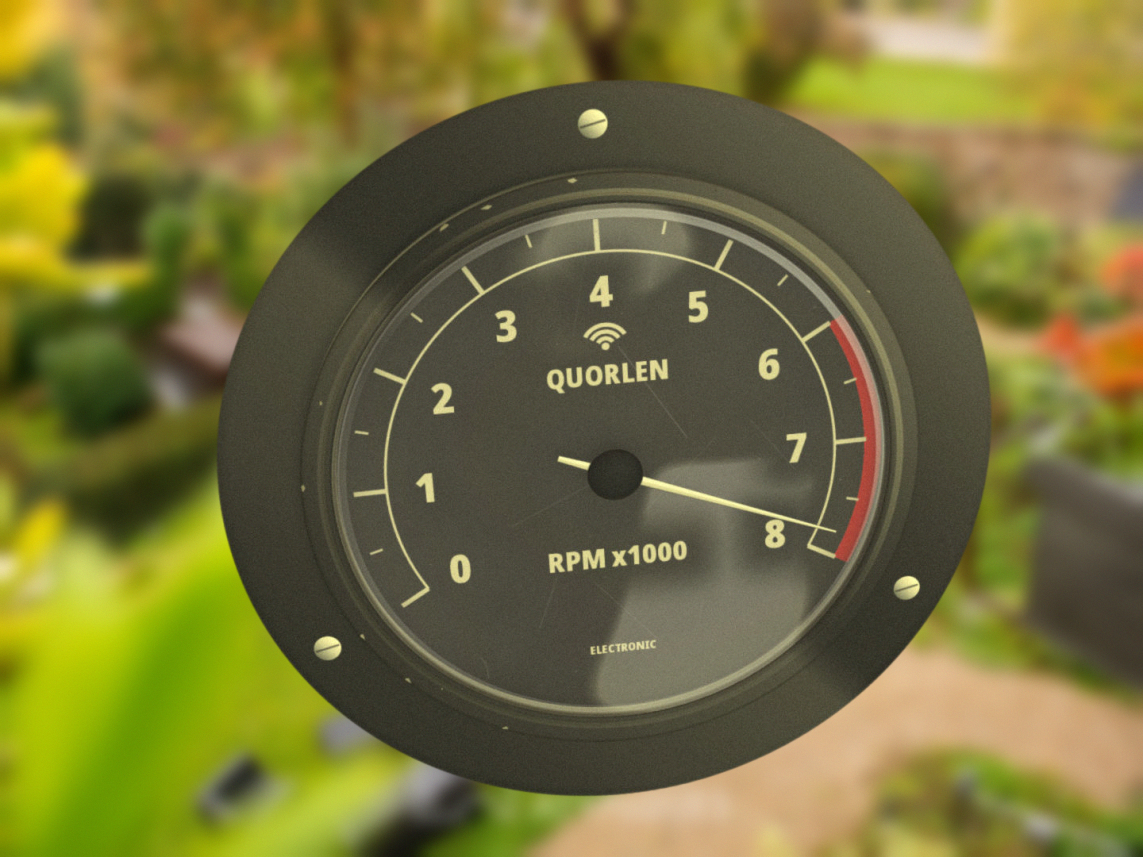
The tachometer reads 7750 rpm
